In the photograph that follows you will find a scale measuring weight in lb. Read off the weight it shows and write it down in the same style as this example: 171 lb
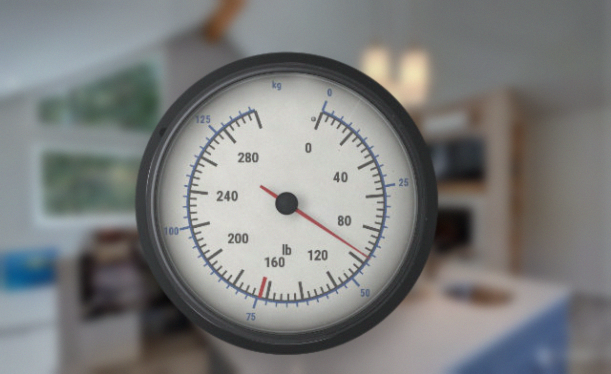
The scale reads 96 lb
